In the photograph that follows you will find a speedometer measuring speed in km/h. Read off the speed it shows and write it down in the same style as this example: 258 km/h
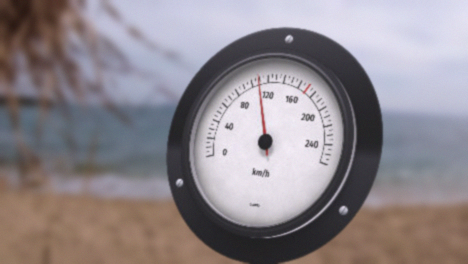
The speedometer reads 110 km/h
